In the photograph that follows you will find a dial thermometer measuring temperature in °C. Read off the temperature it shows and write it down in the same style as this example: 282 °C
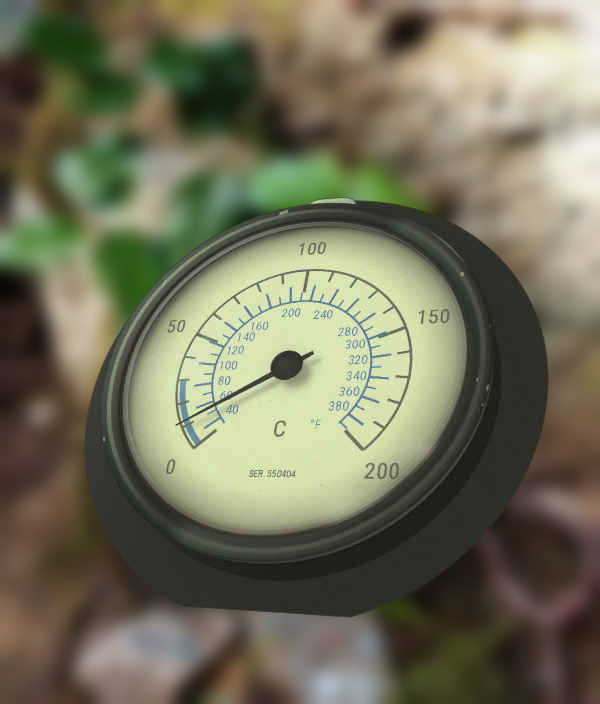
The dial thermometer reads 10 °C
